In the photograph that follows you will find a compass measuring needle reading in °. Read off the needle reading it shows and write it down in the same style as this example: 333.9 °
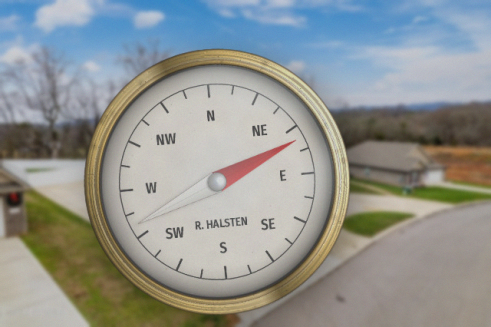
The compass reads 67.5 °
